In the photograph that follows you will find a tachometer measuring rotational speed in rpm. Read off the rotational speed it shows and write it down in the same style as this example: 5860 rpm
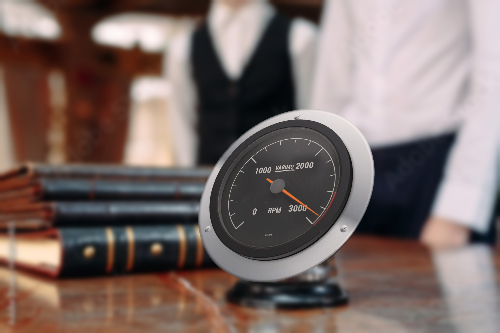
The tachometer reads 2900 rpm
